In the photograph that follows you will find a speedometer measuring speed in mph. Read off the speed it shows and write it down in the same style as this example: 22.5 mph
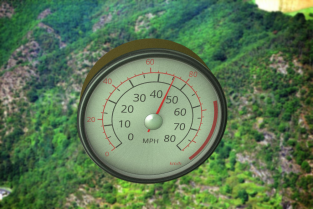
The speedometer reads 45 mph
